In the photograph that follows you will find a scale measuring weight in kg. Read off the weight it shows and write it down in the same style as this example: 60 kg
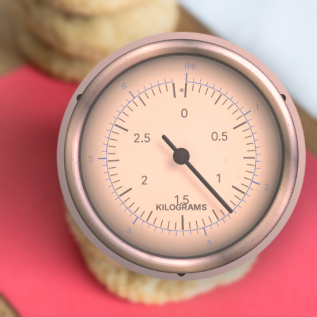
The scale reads 1.15 kg
